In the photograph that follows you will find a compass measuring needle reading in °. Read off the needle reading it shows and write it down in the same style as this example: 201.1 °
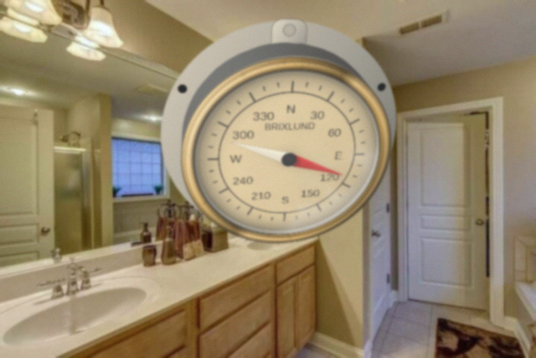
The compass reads 110 °
